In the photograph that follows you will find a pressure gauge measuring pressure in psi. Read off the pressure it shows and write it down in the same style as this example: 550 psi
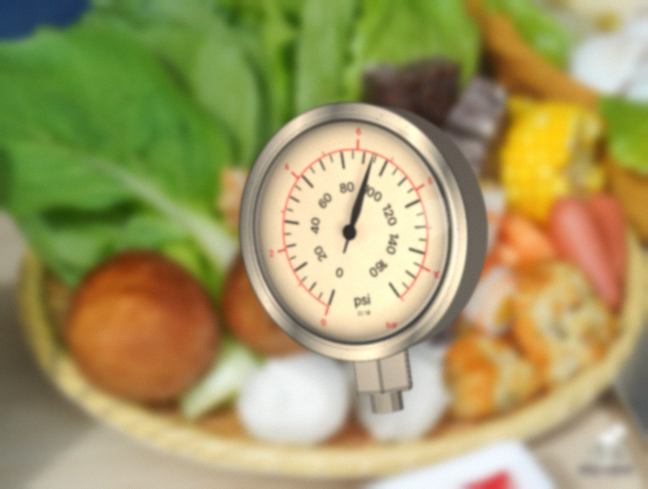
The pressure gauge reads 95 psi
